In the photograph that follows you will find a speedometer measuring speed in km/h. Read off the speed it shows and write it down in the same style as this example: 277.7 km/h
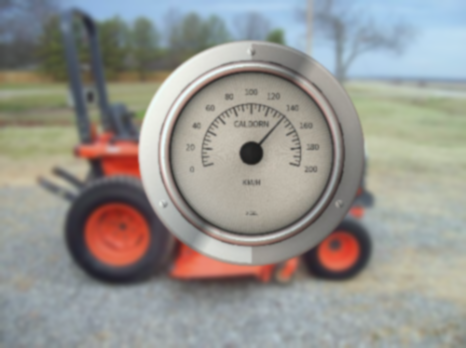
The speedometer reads 140 km/h
